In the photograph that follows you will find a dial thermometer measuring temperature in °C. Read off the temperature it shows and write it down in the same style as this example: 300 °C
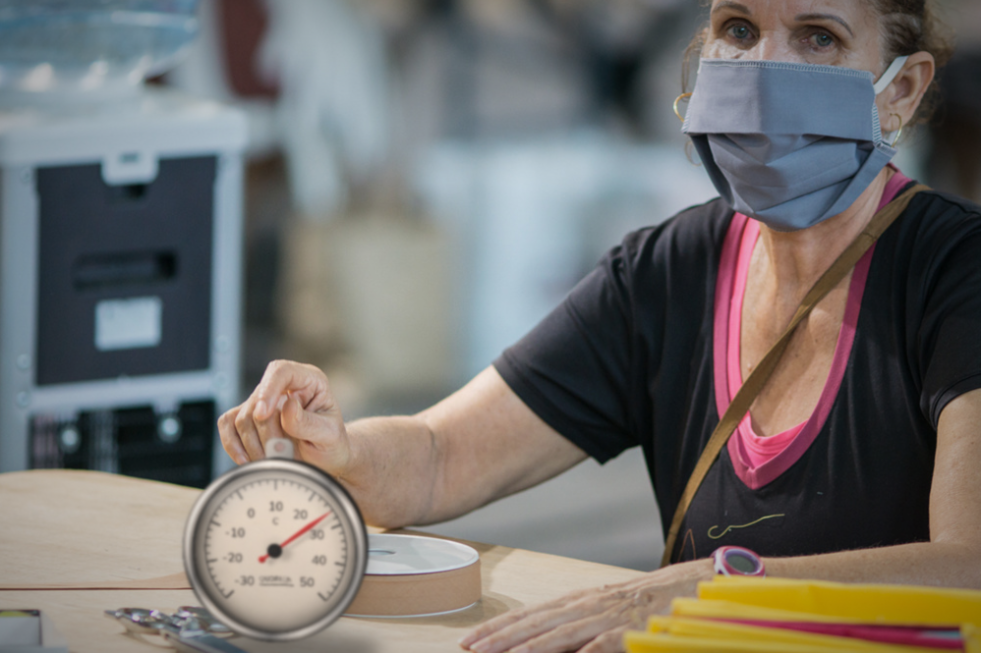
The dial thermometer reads 26 °C
